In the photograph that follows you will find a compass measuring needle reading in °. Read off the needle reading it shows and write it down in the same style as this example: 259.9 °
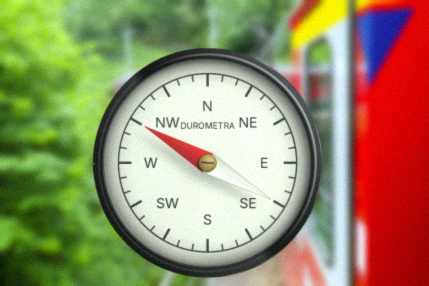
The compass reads 300 °
